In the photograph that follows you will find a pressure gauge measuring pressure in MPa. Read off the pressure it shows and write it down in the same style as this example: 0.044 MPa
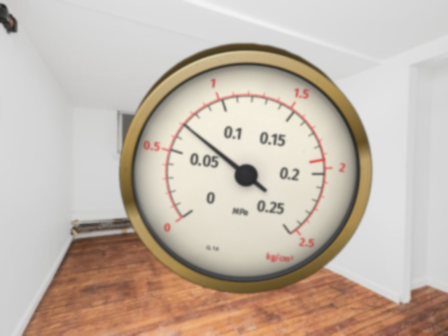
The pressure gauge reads 0.07 MPa
